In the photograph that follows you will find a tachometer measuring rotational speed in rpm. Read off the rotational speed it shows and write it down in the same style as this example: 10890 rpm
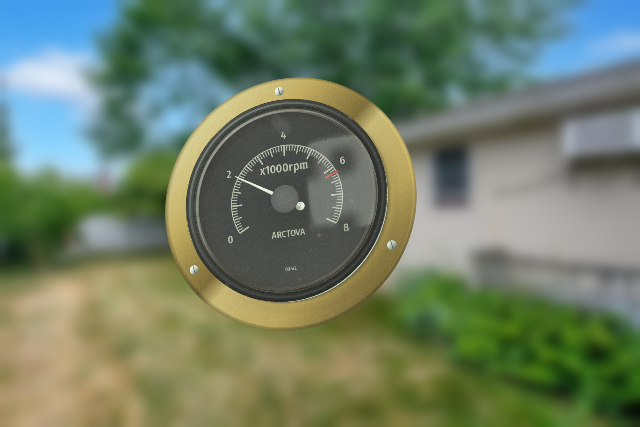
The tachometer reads 2000 rpm
